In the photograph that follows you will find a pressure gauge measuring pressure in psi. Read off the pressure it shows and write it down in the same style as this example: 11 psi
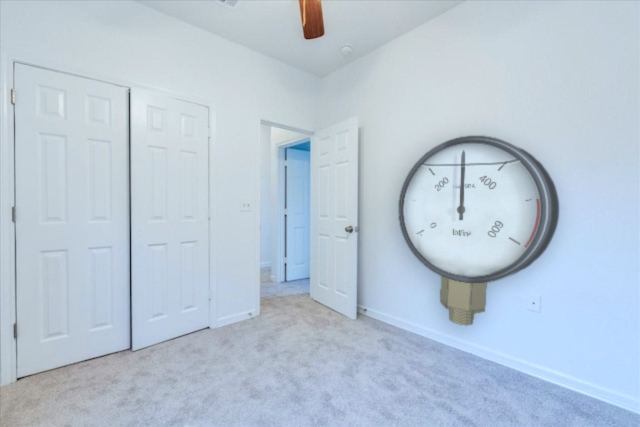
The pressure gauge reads 300 psi
